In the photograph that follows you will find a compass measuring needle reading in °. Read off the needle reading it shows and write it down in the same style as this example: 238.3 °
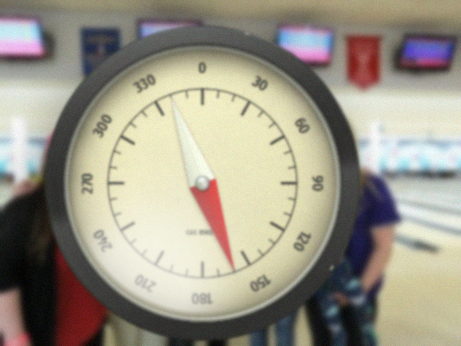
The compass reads 160 °
